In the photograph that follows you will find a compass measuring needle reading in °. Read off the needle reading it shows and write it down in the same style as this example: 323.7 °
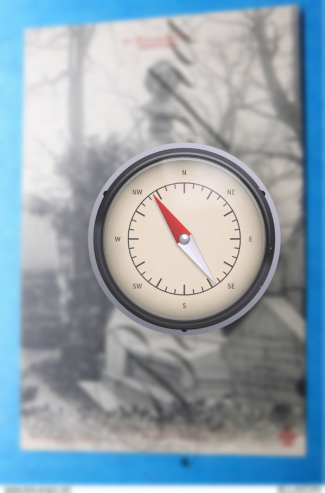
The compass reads 325 °
